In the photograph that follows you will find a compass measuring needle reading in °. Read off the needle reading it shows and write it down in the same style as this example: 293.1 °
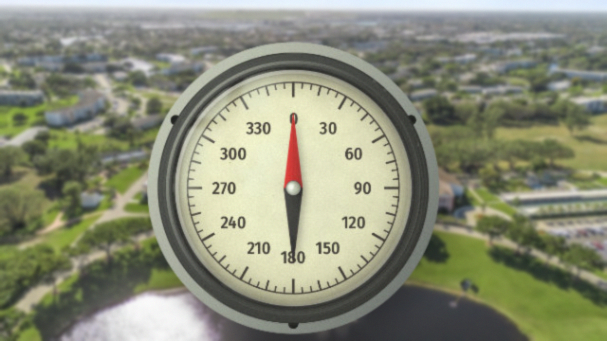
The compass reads 0 °
